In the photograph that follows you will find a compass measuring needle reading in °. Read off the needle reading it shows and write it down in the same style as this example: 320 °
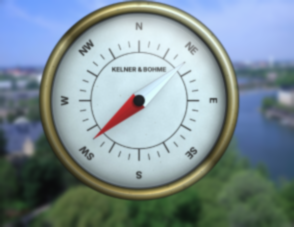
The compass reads 230 °
